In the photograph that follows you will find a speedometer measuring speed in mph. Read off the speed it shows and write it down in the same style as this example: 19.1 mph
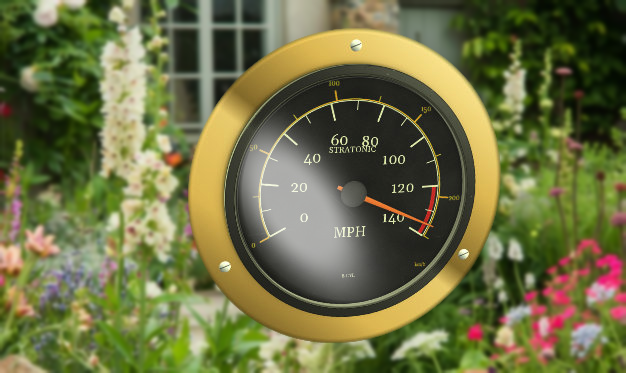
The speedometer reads 135 mph
